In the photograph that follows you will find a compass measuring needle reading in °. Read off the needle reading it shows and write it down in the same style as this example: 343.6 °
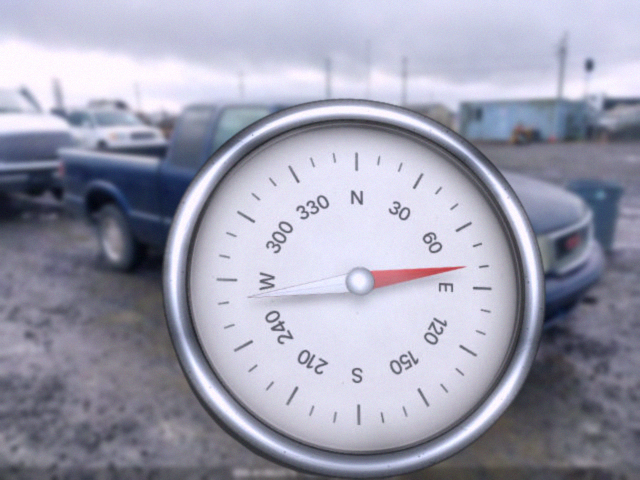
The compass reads 80 °
